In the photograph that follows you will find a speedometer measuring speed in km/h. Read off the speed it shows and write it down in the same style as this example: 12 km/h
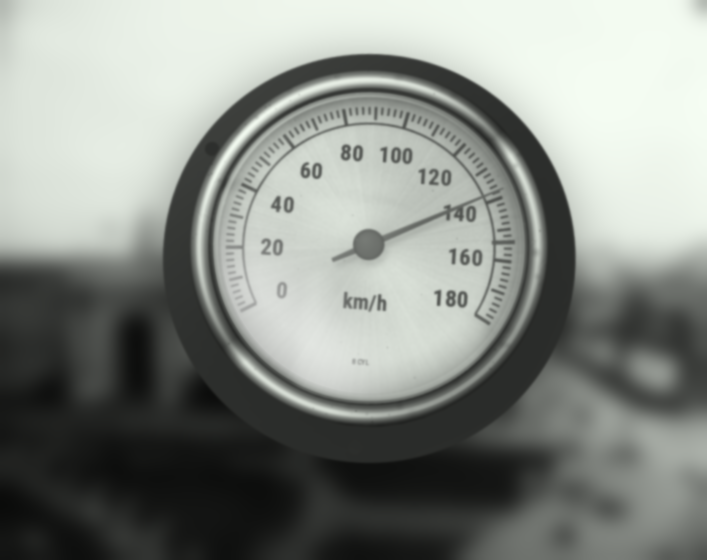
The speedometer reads 138 km/h
